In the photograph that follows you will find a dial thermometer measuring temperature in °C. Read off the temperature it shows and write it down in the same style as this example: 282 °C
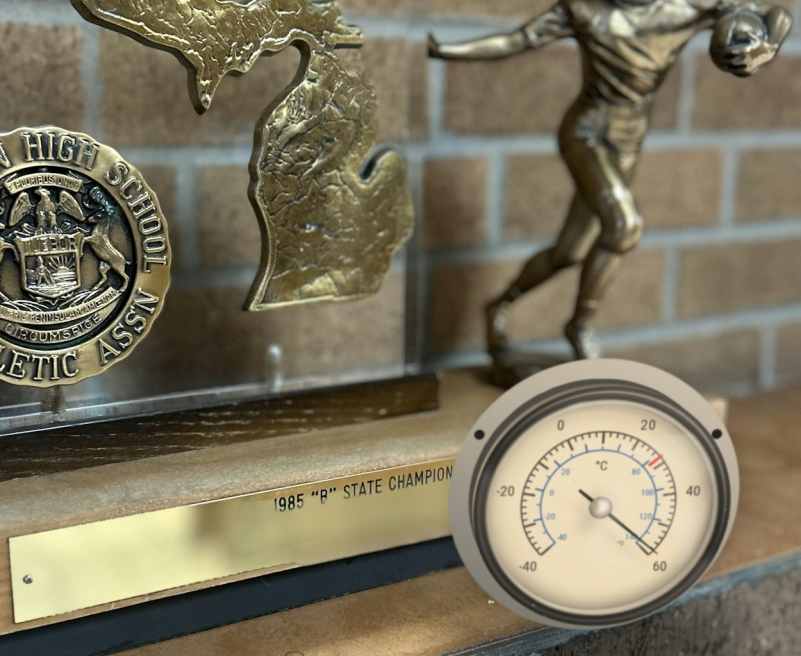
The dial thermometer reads 58 °C
